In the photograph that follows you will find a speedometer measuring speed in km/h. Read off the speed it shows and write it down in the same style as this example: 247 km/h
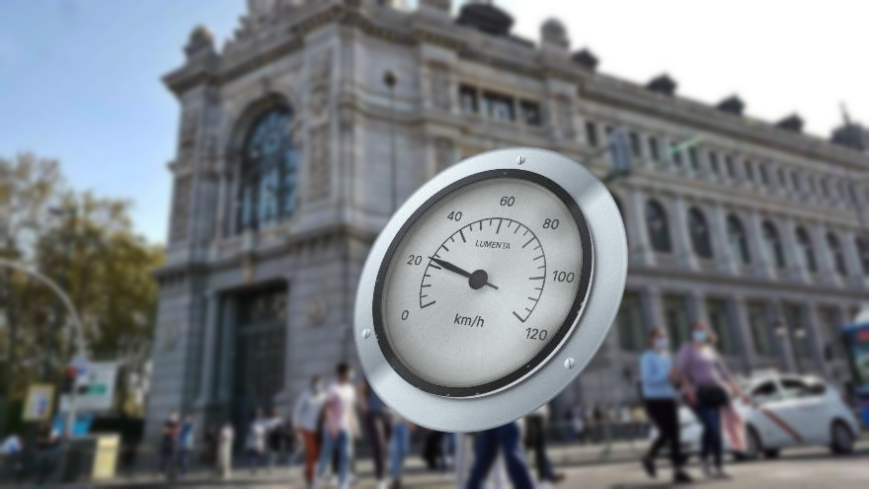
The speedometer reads 22.5 km/h
